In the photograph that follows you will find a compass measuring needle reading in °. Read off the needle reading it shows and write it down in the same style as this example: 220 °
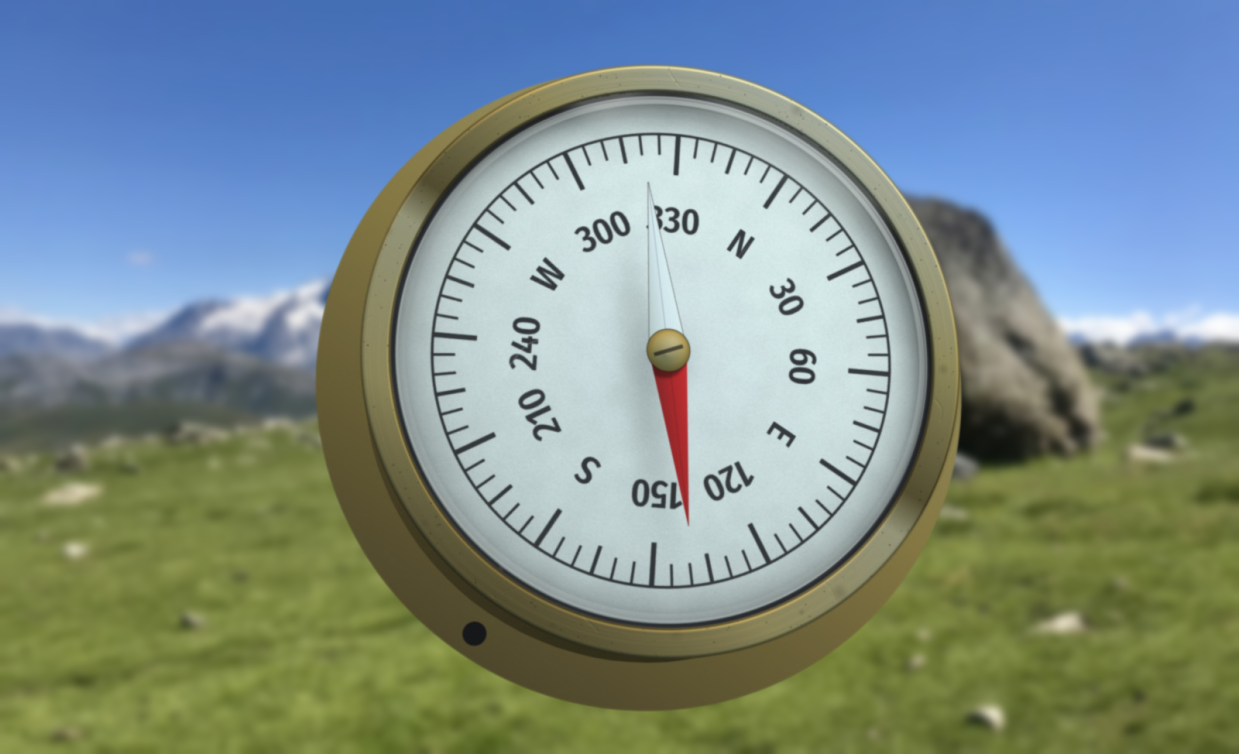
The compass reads 140 °
